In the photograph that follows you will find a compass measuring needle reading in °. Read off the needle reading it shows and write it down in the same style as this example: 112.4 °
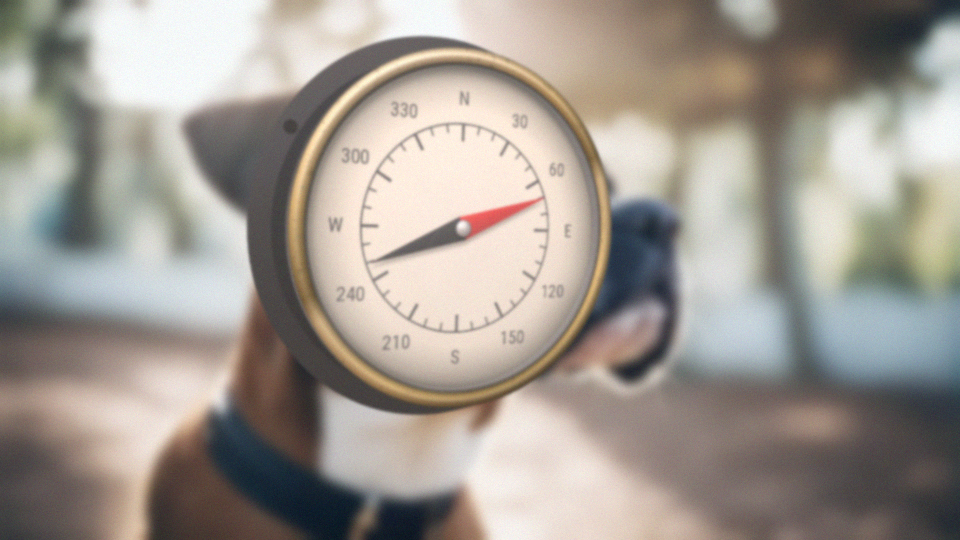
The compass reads 70 °
